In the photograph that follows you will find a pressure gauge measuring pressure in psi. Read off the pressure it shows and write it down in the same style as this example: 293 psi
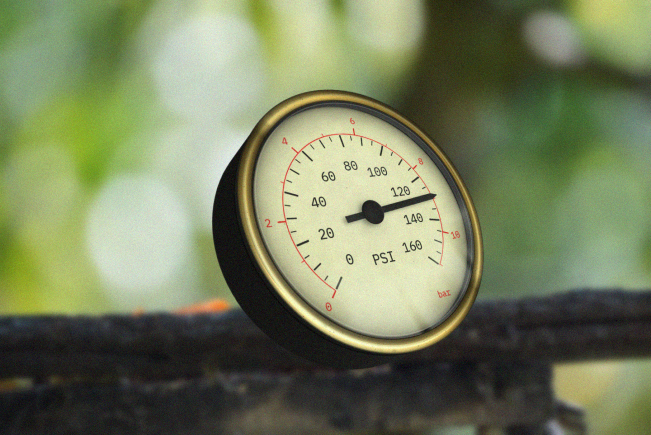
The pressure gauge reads 130 psi
